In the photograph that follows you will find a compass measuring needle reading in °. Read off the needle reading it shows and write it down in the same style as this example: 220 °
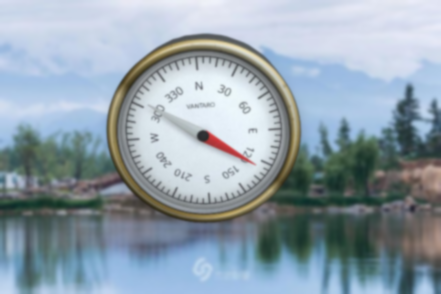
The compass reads 125 °
